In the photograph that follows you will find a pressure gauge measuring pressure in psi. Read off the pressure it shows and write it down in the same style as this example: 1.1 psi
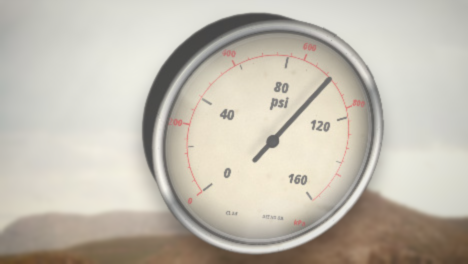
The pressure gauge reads 100 psi
